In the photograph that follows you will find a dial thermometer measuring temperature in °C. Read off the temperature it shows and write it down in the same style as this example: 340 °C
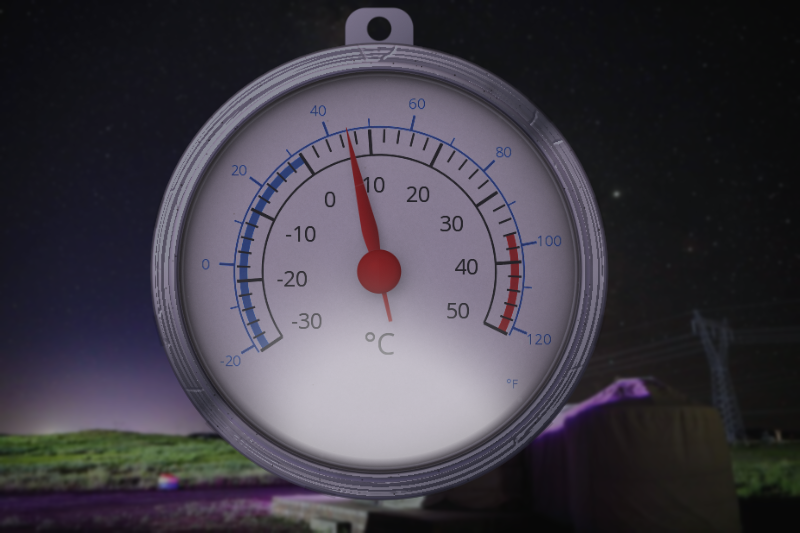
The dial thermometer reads 7 °C
